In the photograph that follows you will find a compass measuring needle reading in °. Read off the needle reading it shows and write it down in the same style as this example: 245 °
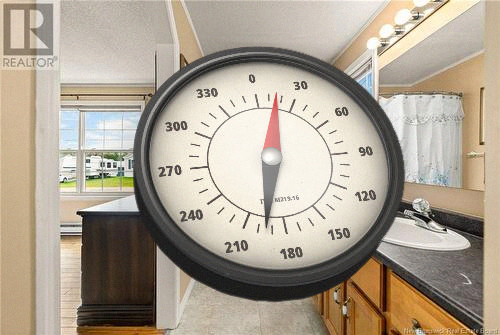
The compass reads 15 °
